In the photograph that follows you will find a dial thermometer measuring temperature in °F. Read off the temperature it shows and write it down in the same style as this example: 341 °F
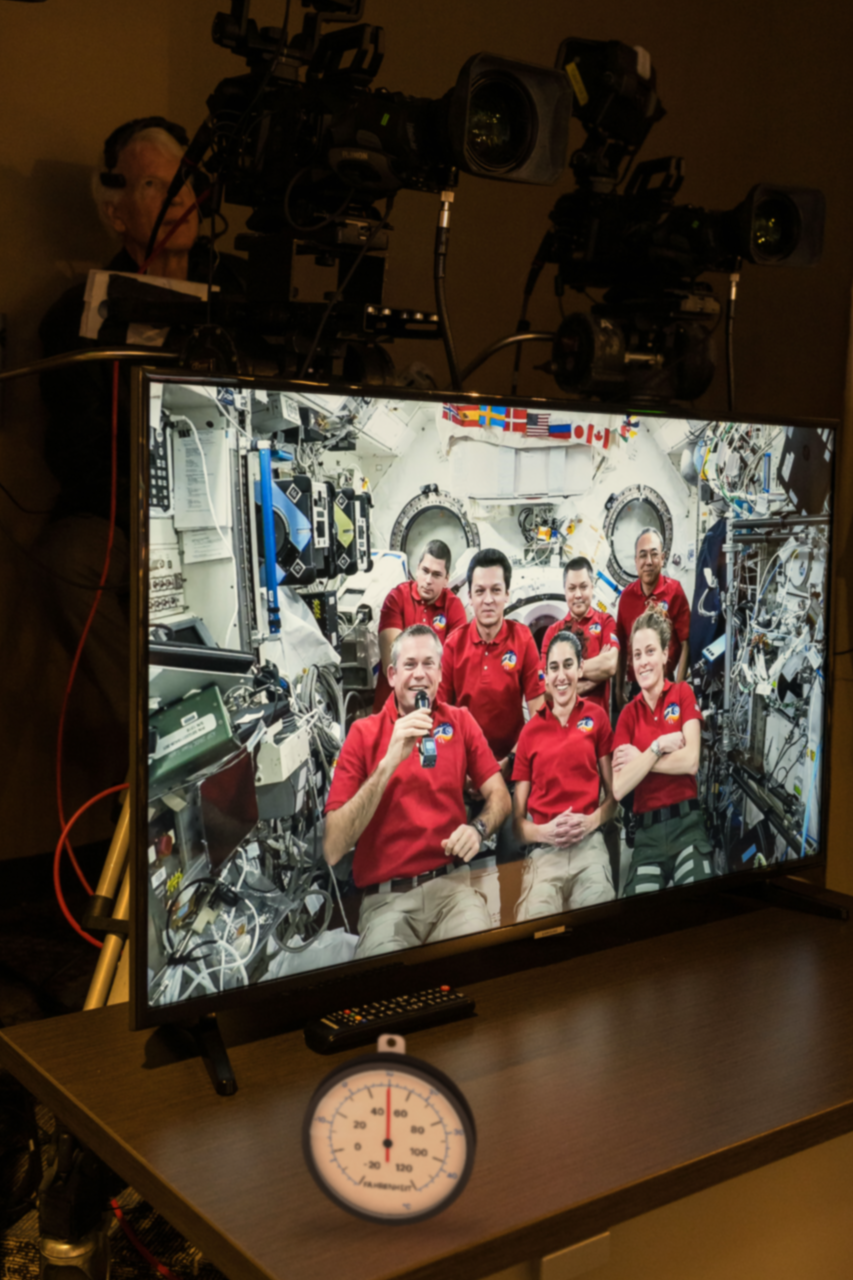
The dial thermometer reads 50 °F
